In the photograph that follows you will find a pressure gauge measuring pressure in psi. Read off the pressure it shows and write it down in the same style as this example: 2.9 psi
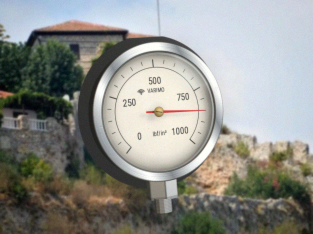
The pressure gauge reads 850 psi
